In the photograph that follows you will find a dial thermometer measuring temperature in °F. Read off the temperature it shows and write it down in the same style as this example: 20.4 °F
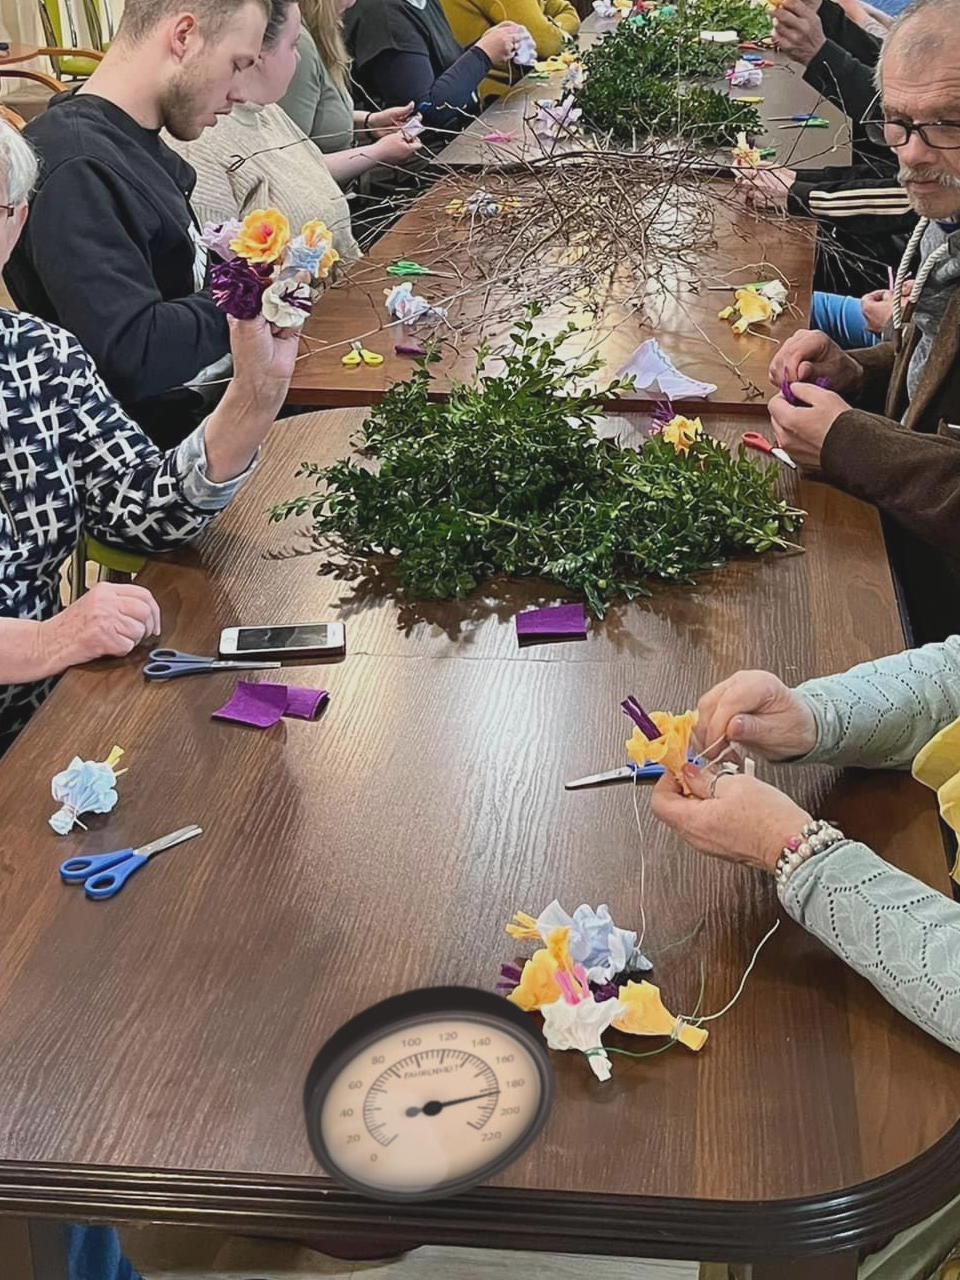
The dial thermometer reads 180 °F
